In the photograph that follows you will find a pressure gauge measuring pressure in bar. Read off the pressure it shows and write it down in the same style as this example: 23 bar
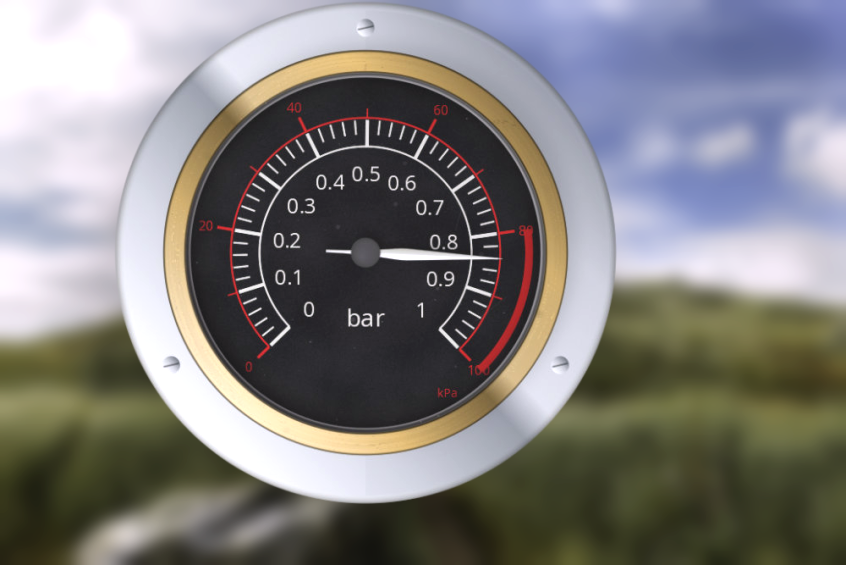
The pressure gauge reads 0.84 bar
